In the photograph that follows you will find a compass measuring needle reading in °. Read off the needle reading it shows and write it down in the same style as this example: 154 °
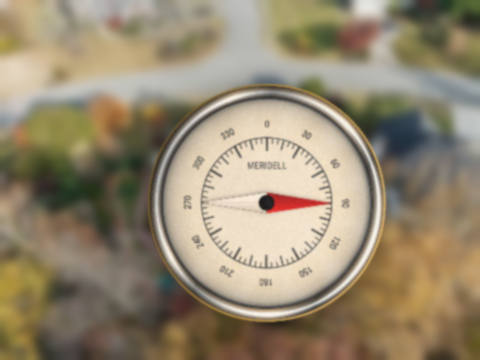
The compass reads 90 °
